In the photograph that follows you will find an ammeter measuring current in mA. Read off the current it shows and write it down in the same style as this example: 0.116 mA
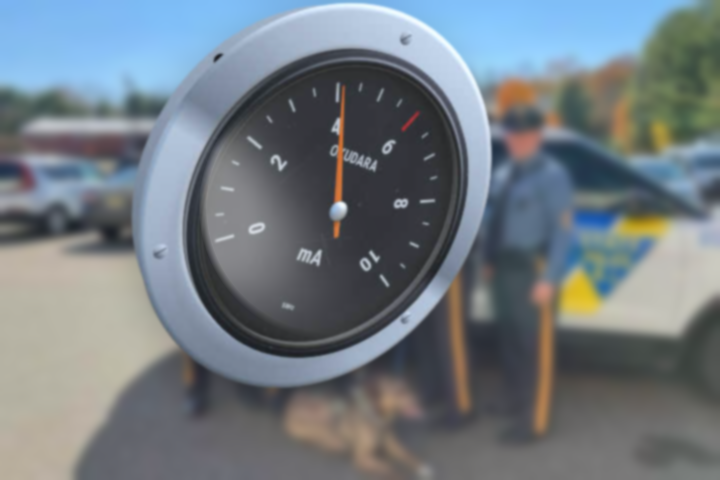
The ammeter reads 4 mA
